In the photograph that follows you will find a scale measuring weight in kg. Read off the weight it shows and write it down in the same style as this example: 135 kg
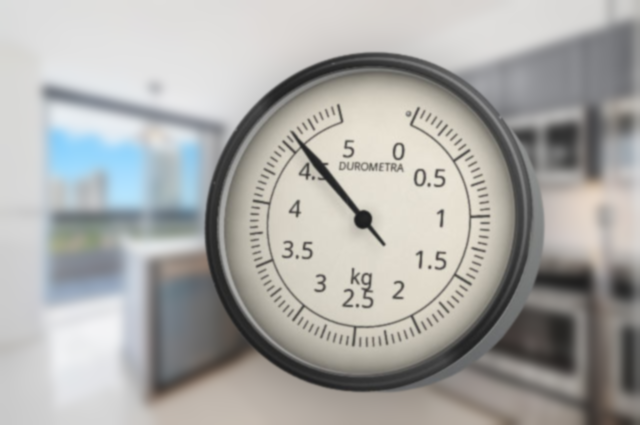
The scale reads 4.6 kg
